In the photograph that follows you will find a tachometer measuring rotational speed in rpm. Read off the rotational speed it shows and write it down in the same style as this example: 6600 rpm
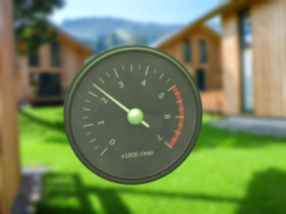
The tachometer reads 2250 rpm
